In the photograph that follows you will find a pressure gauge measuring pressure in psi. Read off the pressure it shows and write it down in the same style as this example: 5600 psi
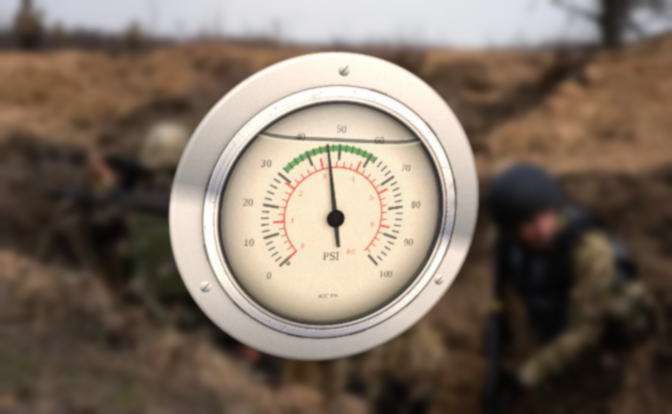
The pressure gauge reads 46 psi
